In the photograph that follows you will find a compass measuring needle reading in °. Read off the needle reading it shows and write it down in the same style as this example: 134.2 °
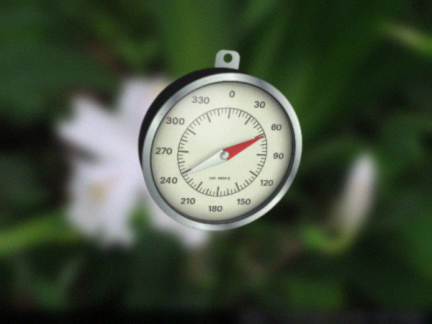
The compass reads 60 °
